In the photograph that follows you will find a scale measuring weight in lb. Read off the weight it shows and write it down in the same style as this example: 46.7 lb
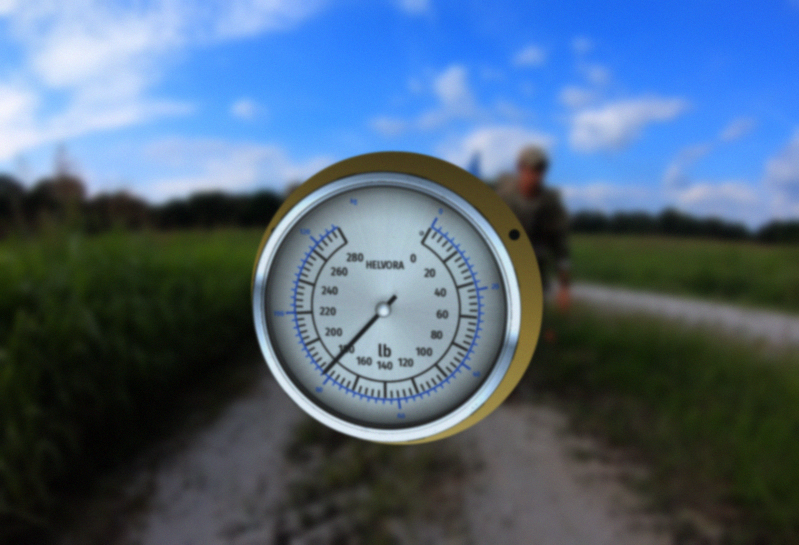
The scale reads 180 lb
